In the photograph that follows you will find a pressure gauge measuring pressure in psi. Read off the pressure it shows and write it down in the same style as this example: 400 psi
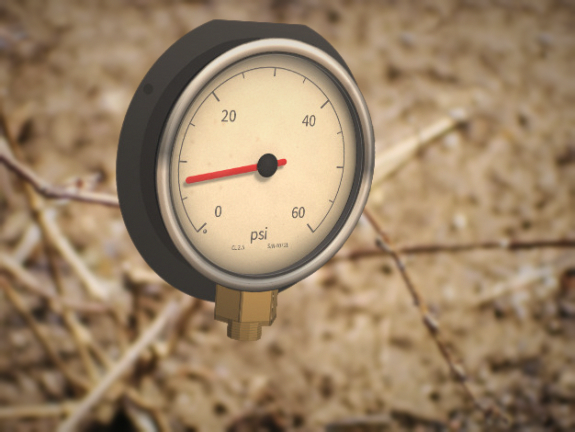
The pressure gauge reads 7.5 psi
